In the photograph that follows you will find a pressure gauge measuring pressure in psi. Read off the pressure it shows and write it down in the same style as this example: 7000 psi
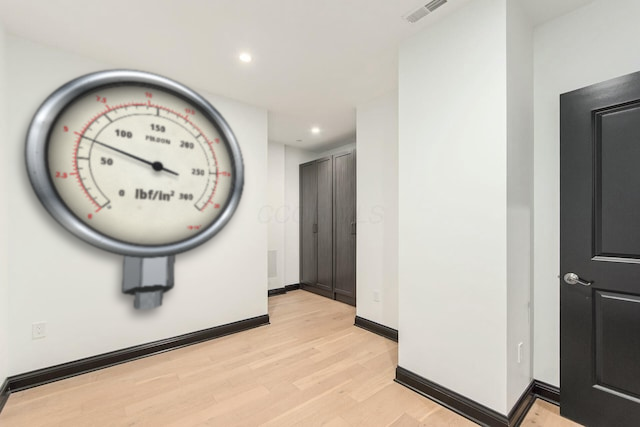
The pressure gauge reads 70 psi
